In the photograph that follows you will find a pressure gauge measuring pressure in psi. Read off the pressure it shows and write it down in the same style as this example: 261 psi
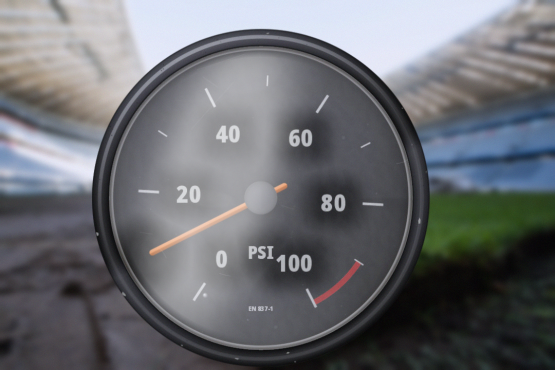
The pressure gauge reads 10 psi
